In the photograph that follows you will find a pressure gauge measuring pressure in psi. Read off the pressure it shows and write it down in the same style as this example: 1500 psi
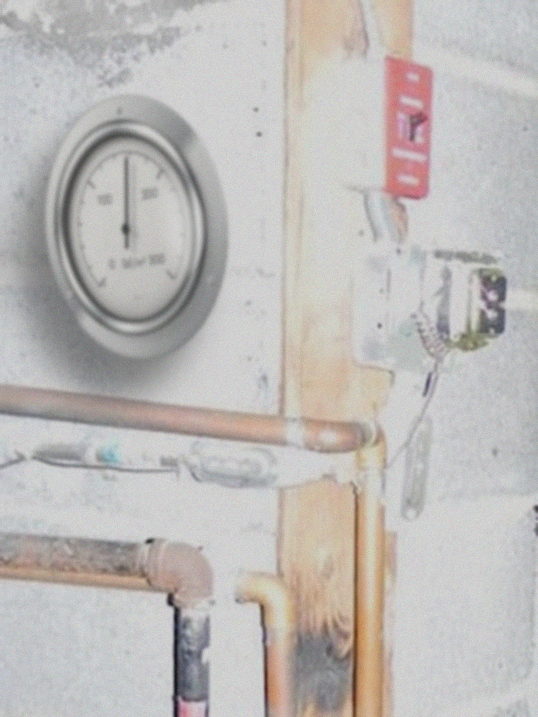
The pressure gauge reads 160 psi
